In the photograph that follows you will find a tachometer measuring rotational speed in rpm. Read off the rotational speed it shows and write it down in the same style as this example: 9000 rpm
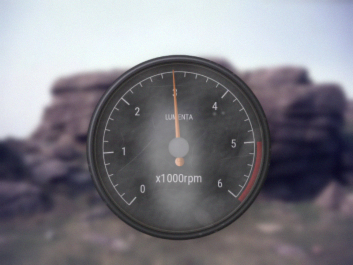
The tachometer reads 3000 rpm
